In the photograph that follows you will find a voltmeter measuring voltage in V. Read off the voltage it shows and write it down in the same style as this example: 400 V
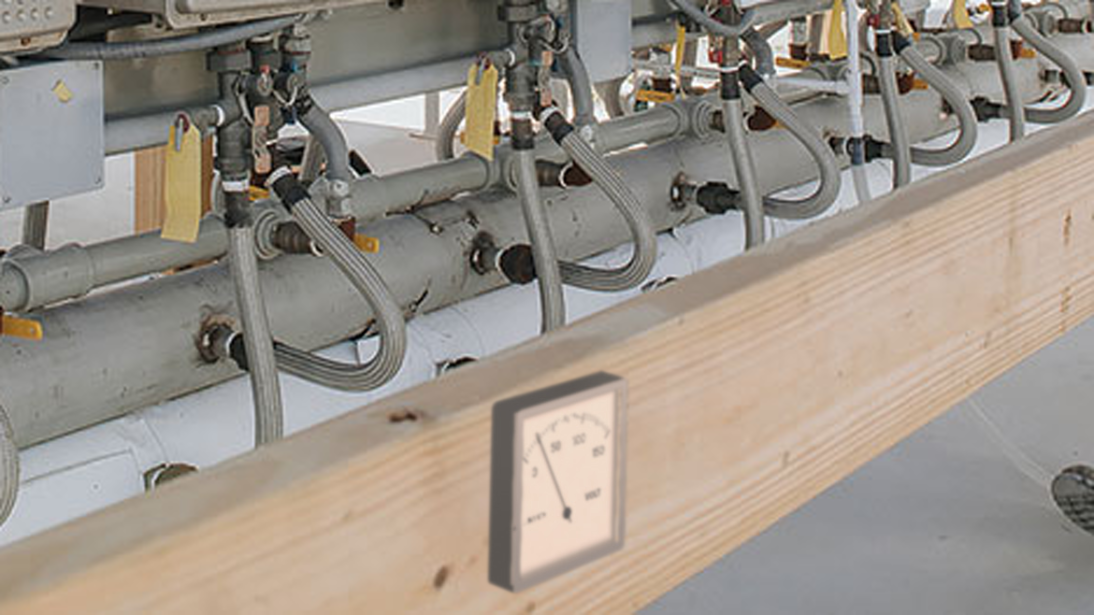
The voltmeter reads 25 V
